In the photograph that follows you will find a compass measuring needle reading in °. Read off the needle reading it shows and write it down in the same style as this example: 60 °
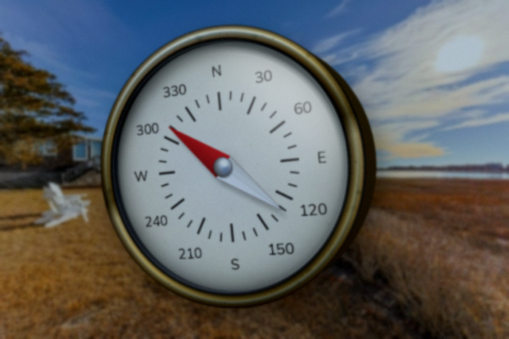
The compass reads 310 °
